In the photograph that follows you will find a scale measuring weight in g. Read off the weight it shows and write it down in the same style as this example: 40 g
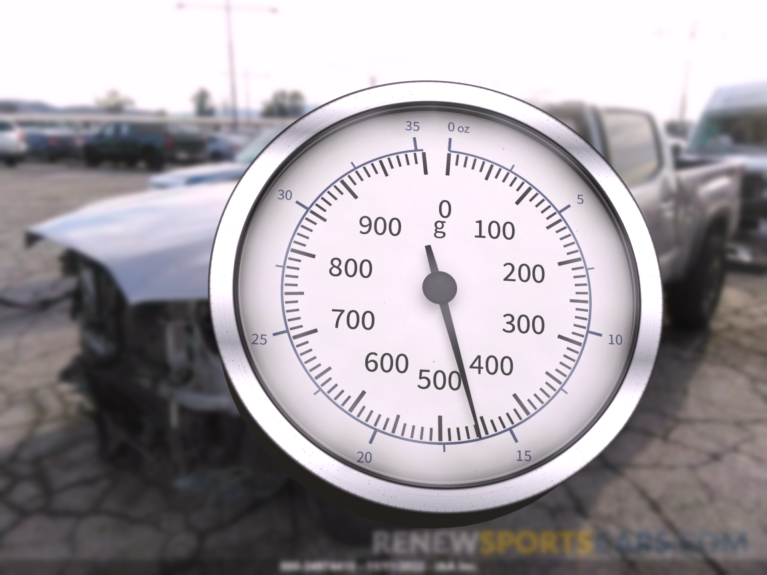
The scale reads 460 g
